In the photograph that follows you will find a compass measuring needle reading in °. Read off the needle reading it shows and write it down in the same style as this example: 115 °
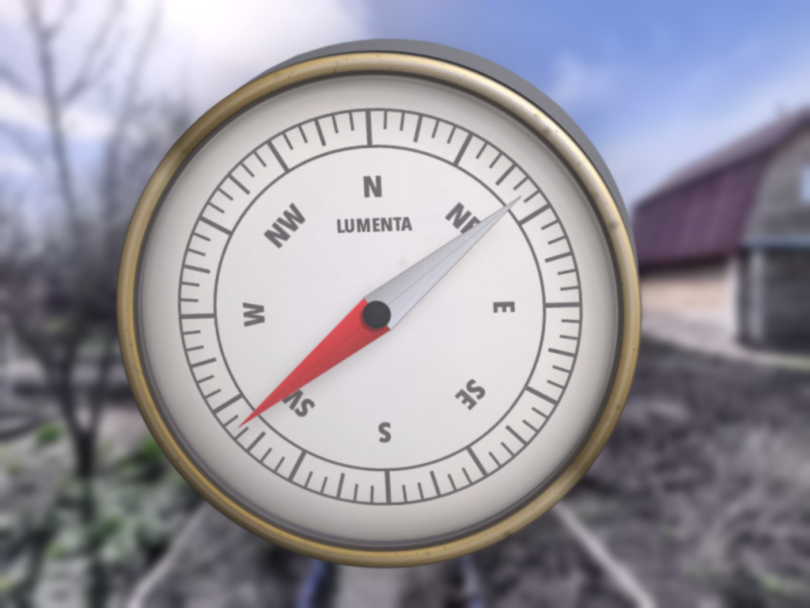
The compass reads 232.5 °
